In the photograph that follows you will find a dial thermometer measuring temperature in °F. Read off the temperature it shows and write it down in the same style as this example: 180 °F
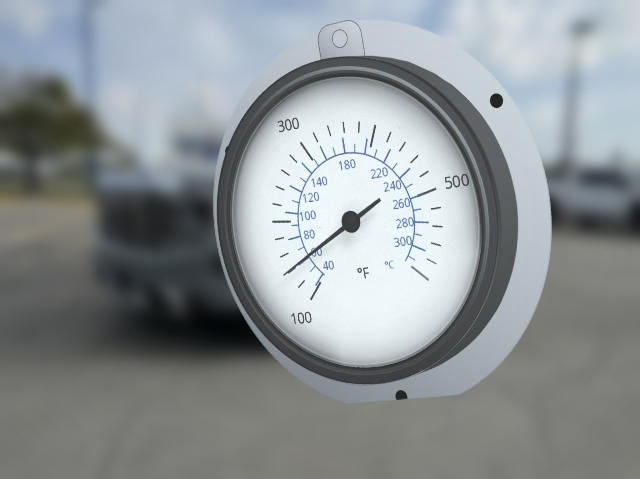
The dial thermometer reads 140 °F
